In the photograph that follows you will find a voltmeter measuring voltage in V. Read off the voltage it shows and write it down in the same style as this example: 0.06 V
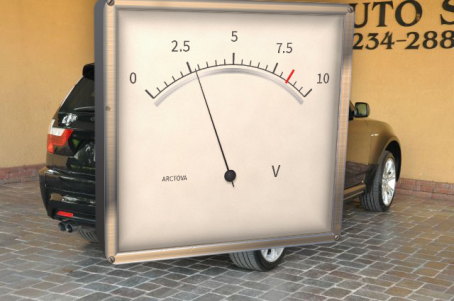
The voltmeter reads 2.75 V
